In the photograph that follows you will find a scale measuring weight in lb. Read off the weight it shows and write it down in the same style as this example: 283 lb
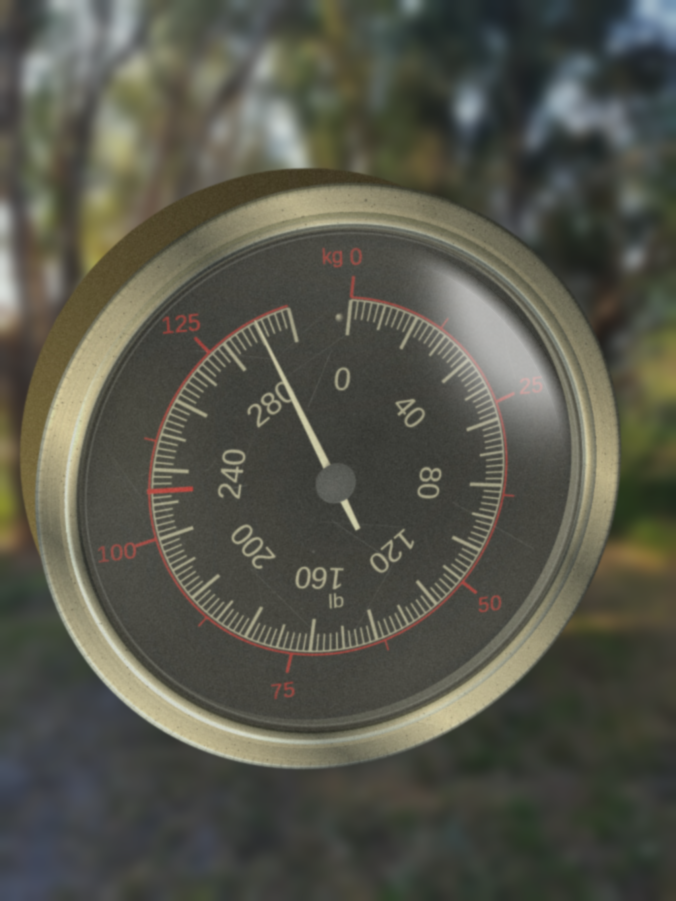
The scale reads 290 lb
